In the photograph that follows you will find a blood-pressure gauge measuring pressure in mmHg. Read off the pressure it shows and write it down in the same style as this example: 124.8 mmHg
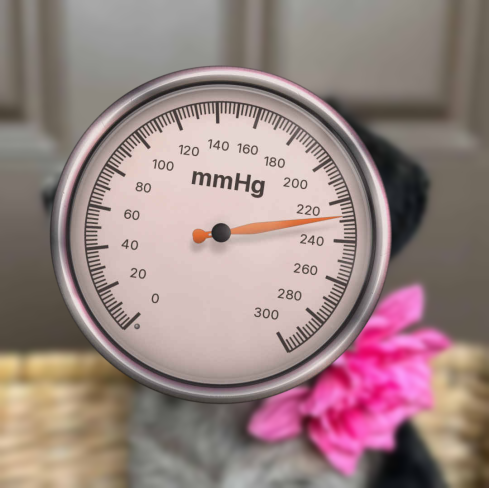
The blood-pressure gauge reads 228 mmHg
